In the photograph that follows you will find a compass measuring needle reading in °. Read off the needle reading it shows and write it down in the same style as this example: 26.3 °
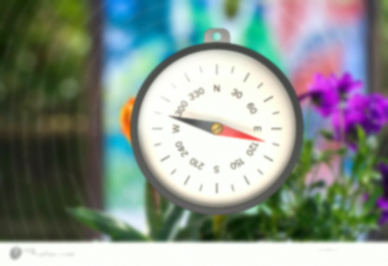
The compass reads 105 °
